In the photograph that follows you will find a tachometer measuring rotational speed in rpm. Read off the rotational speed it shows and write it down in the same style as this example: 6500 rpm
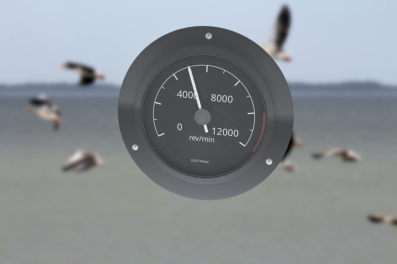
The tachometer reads 5000 rpm
